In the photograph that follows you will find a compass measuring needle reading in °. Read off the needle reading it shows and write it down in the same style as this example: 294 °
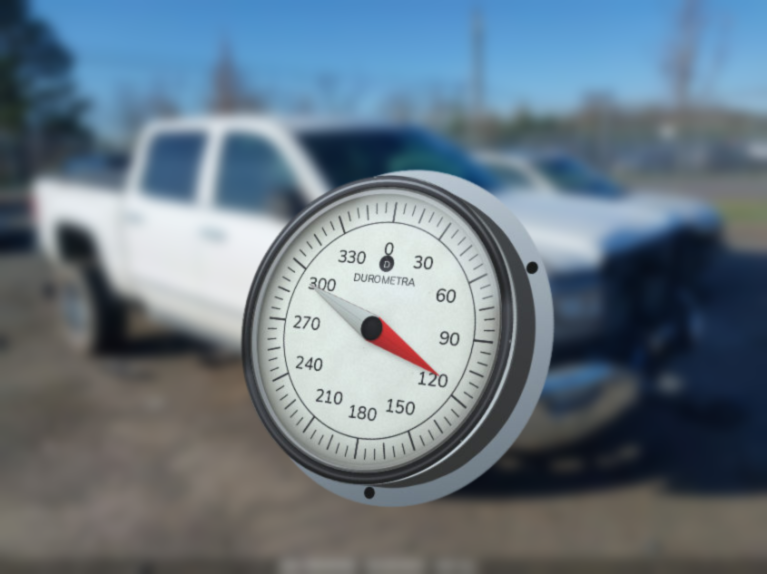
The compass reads 115 °
